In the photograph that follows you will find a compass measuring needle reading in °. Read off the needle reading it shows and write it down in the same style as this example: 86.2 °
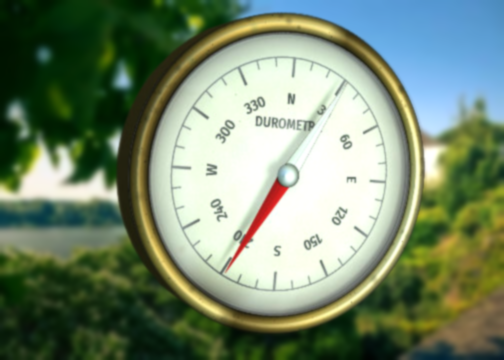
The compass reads 210 °
